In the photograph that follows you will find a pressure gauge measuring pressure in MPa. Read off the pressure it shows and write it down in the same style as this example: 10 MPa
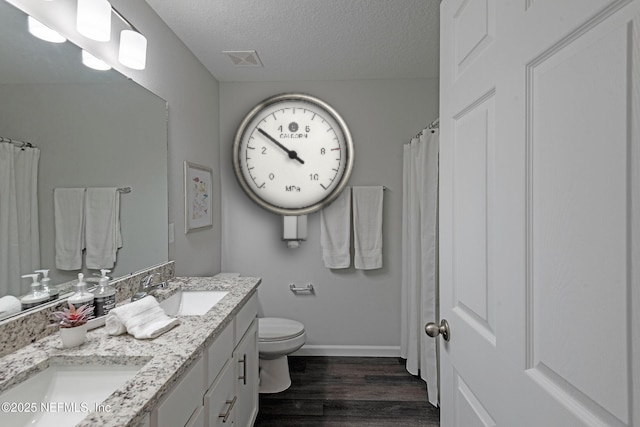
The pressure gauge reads 3 MPa
